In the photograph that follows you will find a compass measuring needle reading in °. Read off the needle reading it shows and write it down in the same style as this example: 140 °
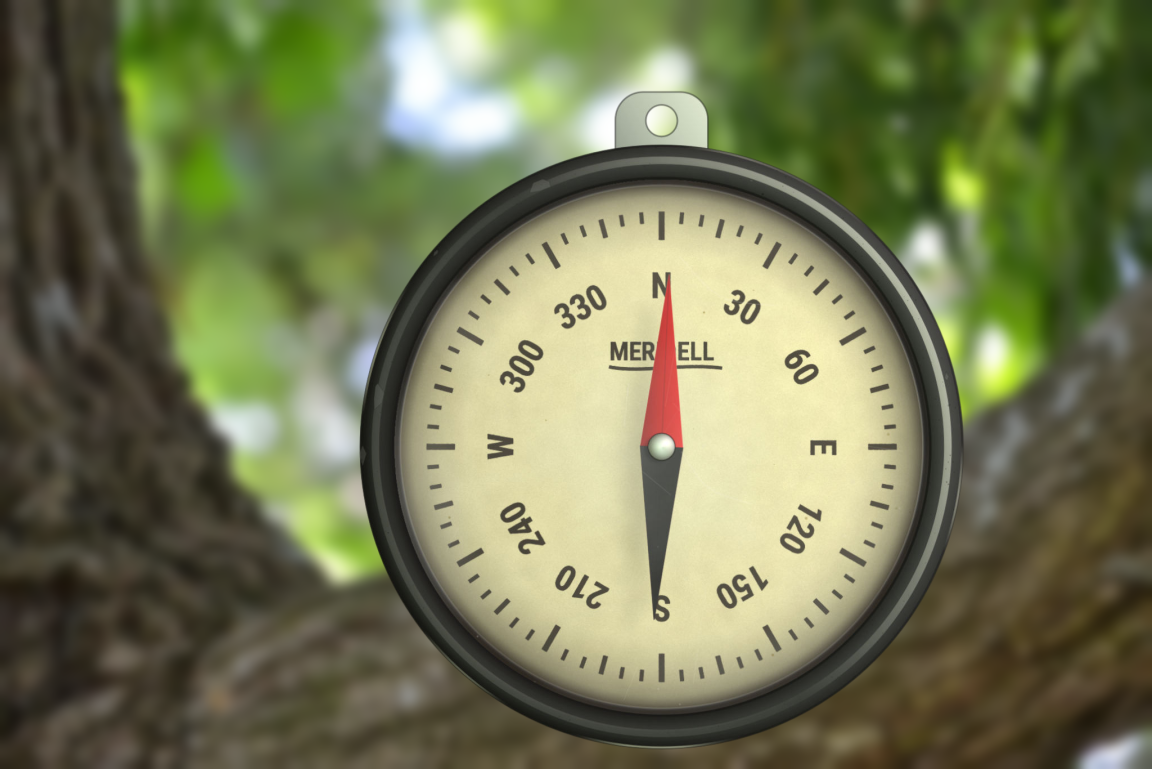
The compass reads 2.5 °
